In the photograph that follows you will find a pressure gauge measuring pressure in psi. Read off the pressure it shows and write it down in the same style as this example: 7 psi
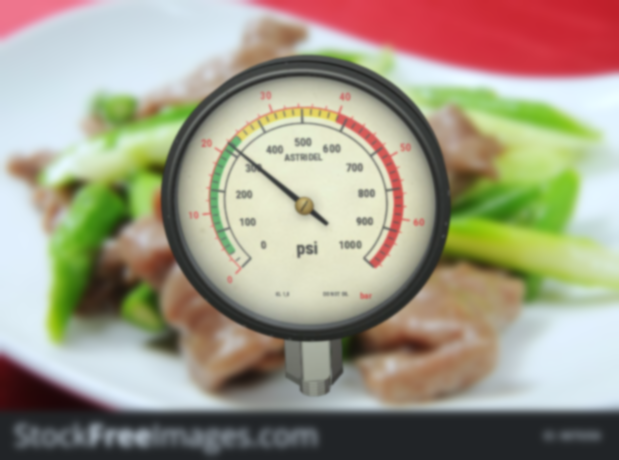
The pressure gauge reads 320 psi
